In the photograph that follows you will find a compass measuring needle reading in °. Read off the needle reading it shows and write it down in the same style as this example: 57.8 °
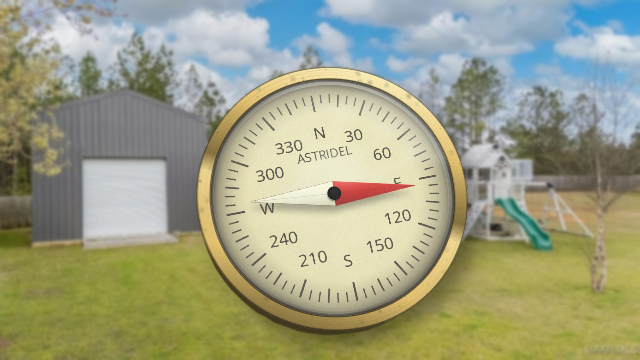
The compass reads 95 °
